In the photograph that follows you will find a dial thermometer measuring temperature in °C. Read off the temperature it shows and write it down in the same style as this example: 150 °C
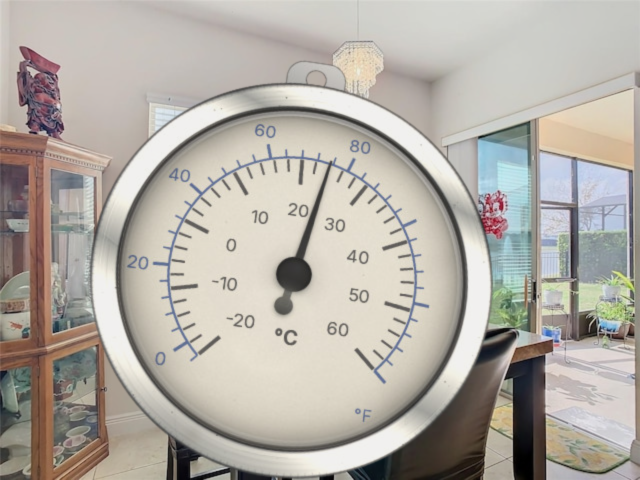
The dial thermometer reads 24 °C
